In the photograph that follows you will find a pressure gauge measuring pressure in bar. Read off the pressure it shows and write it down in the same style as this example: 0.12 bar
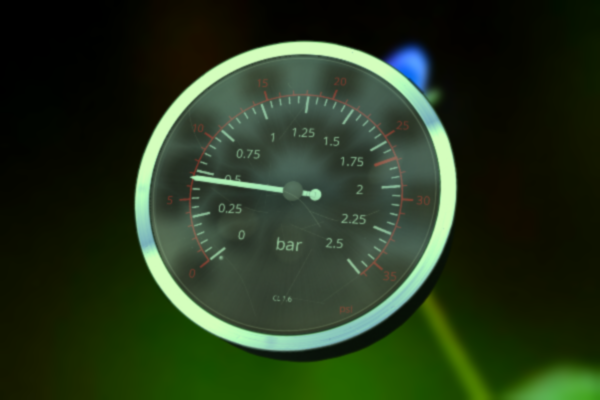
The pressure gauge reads 0.45 bar
